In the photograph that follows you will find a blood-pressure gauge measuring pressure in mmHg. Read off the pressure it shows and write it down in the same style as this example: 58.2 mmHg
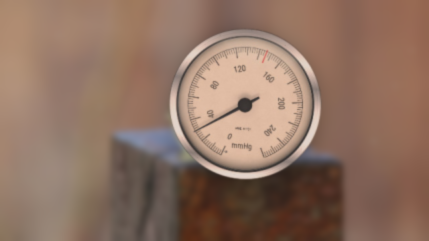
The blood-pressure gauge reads 30 mmHg
